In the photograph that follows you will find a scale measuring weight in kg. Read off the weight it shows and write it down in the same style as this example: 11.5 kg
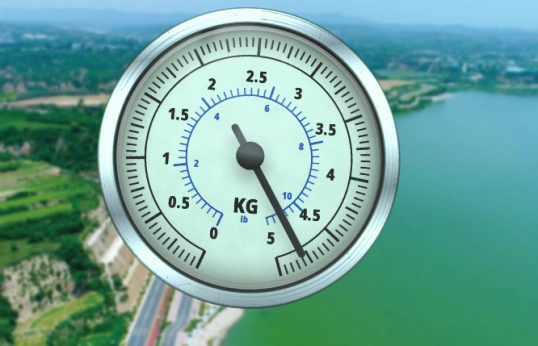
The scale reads 4.8 kg
